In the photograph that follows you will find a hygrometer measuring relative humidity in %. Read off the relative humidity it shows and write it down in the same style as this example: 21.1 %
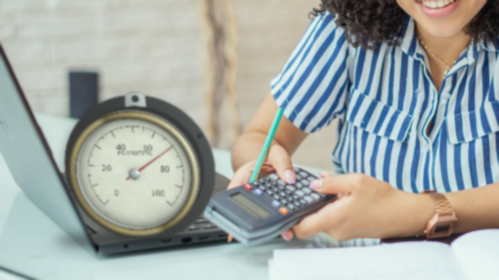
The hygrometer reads 70 %
